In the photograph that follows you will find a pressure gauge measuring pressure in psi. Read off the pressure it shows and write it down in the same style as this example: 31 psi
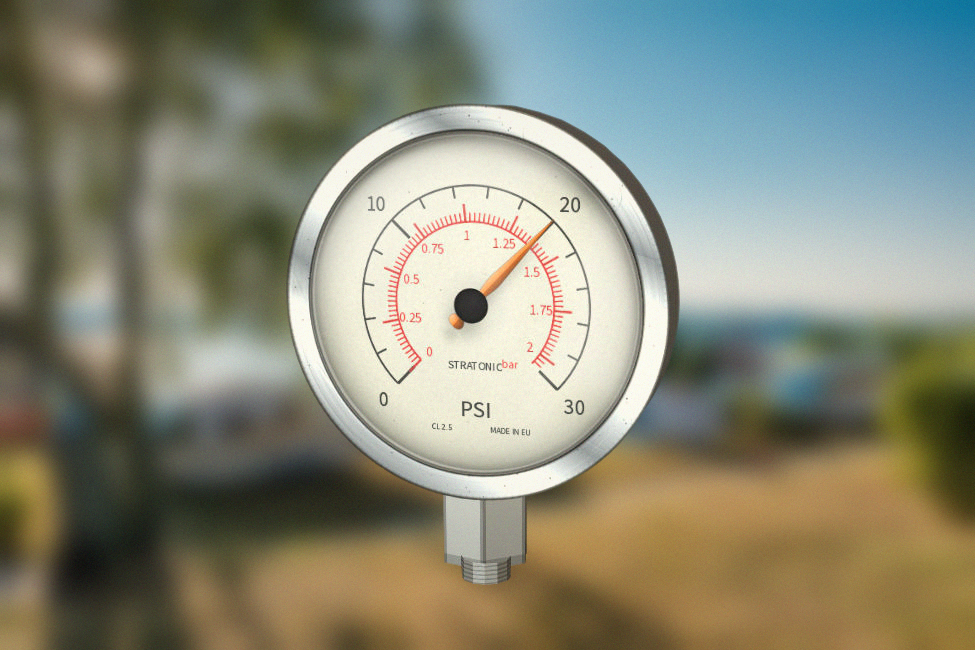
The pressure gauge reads 20 psi
